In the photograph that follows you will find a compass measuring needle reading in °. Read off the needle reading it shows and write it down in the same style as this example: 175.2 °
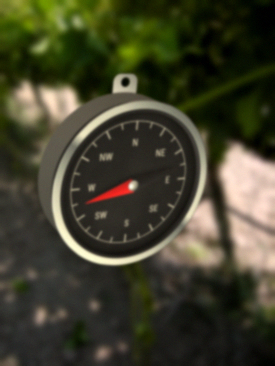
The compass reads 255 °
